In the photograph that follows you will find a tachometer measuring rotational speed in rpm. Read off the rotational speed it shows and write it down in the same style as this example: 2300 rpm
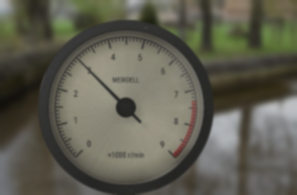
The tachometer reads 3000 rpm
